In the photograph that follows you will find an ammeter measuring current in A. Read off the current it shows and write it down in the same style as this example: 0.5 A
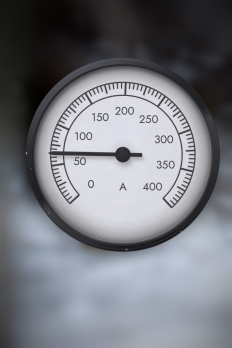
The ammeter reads 65 A
